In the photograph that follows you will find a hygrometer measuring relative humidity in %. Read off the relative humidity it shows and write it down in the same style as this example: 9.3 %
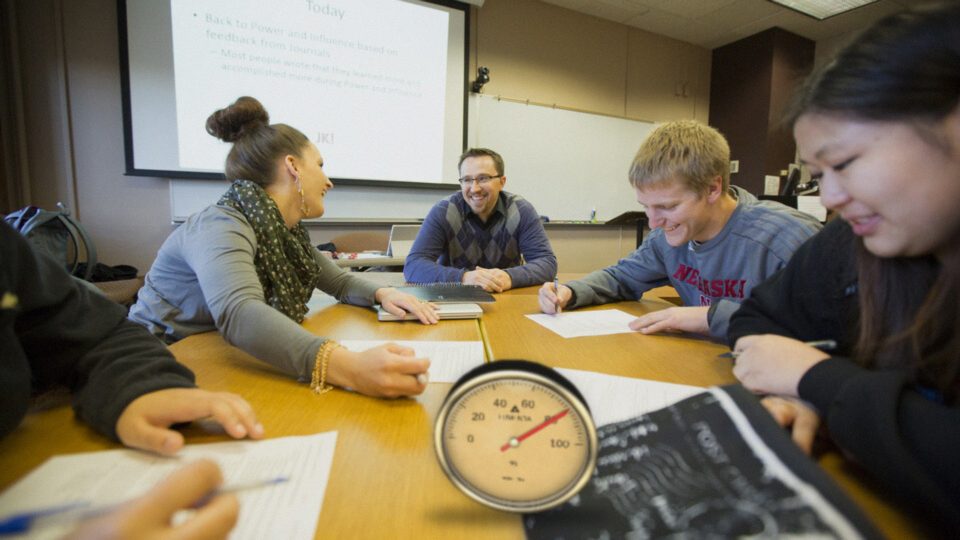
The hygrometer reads 80 %
